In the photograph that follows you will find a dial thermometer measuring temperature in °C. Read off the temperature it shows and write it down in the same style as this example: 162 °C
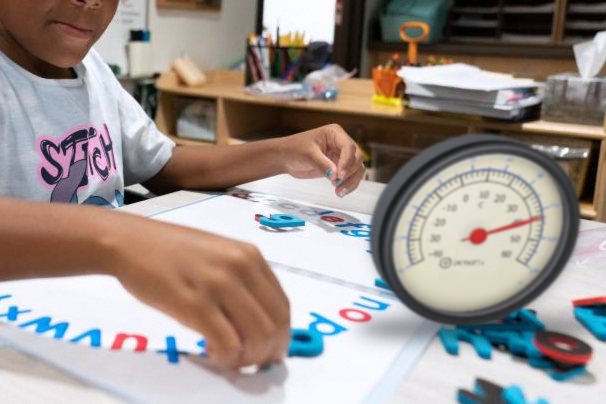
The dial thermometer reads 40 °C
